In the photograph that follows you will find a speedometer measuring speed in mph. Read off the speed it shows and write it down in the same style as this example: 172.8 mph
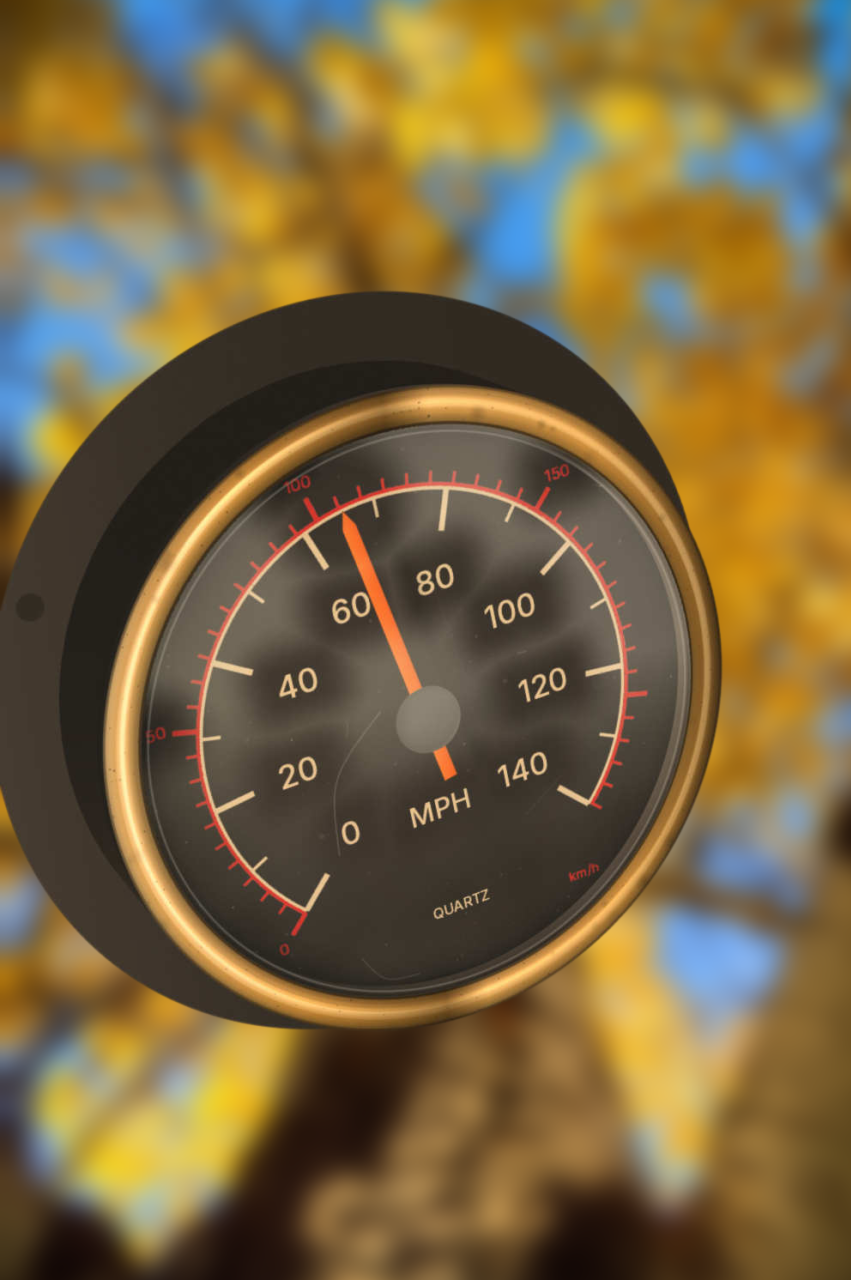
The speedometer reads 65 mph
